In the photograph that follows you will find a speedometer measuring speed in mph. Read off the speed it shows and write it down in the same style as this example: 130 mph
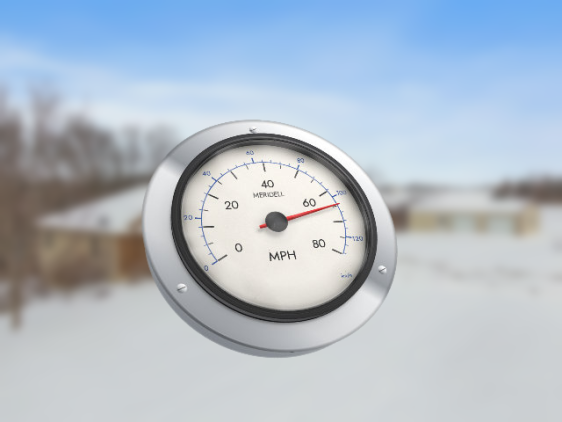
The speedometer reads 65 mph
